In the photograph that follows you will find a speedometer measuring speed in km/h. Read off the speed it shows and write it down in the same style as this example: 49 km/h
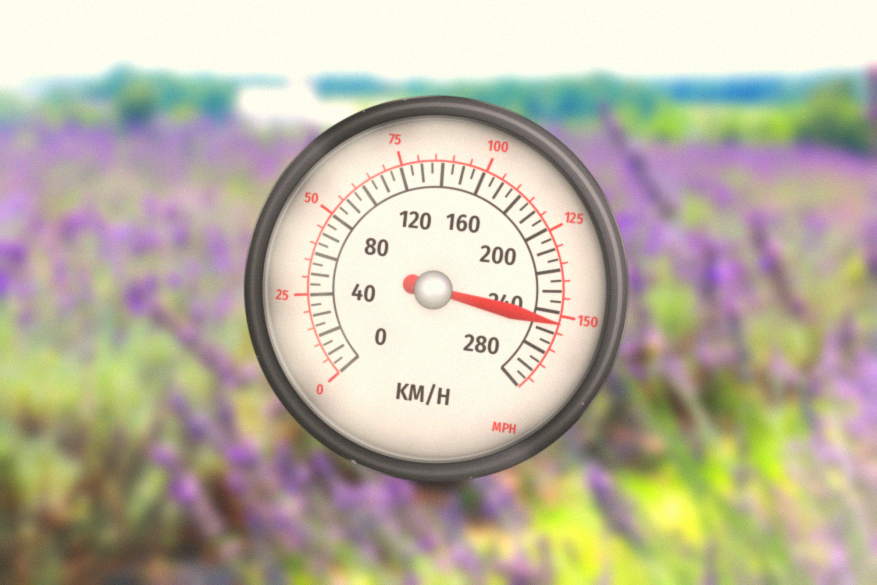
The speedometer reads 245 km/h
